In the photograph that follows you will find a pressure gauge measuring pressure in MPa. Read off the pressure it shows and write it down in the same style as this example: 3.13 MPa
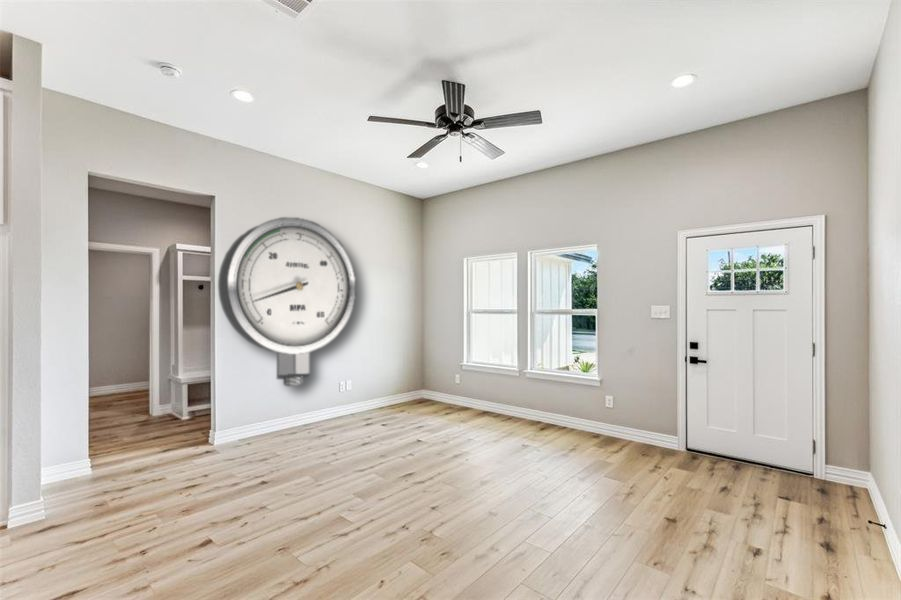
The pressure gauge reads 5 MPa
